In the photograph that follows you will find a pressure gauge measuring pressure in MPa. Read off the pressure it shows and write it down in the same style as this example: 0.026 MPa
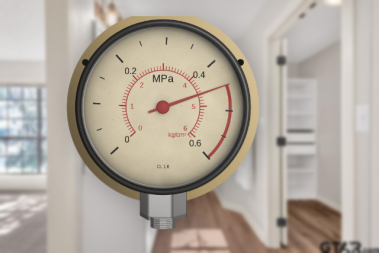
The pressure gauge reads 0.45 MPa
